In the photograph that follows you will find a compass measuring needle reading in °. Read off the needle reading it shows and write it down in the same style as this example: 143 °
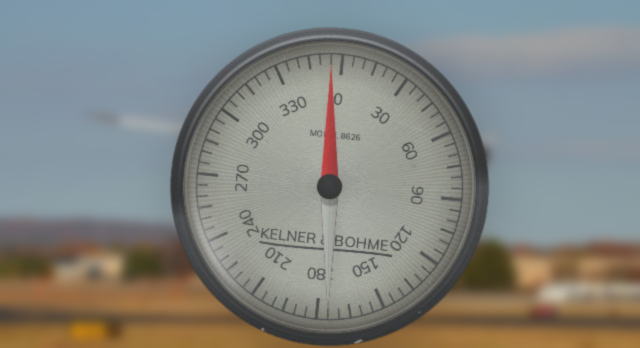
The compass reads 355 °
